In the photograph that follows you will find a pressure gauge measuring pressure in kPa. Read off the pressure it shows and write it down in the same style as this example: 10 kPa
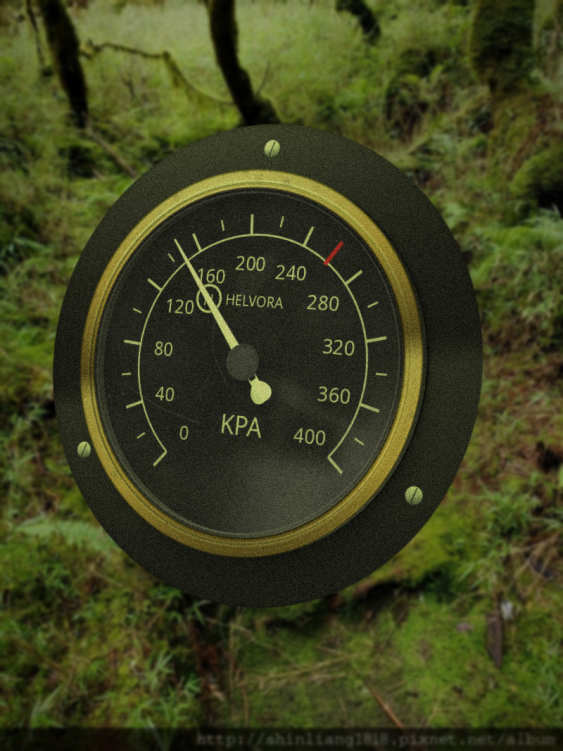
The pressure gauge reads 150 kPa
